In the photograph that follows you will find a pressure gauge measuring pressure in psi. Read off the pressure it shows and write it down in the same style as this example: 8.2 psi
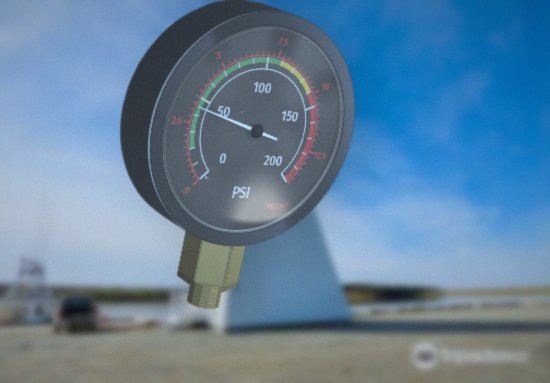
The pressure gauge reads 45 psi
